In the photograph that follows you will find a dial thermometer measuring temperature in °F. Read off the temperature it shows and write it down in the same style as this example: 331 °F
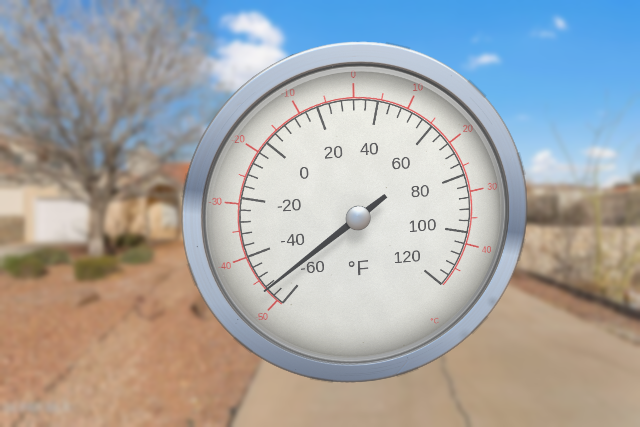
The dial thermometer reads -52 °F
